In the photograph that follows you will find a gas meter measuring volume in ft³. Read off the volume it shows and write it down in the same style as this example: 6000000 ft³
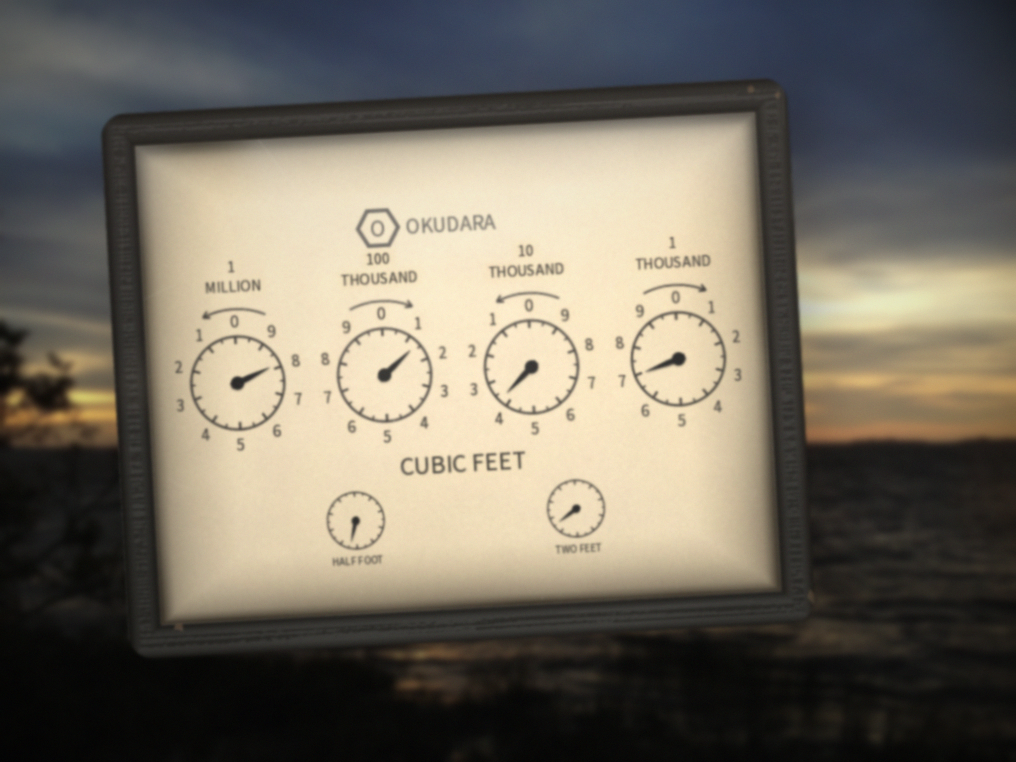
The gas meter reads 813700 ft³
